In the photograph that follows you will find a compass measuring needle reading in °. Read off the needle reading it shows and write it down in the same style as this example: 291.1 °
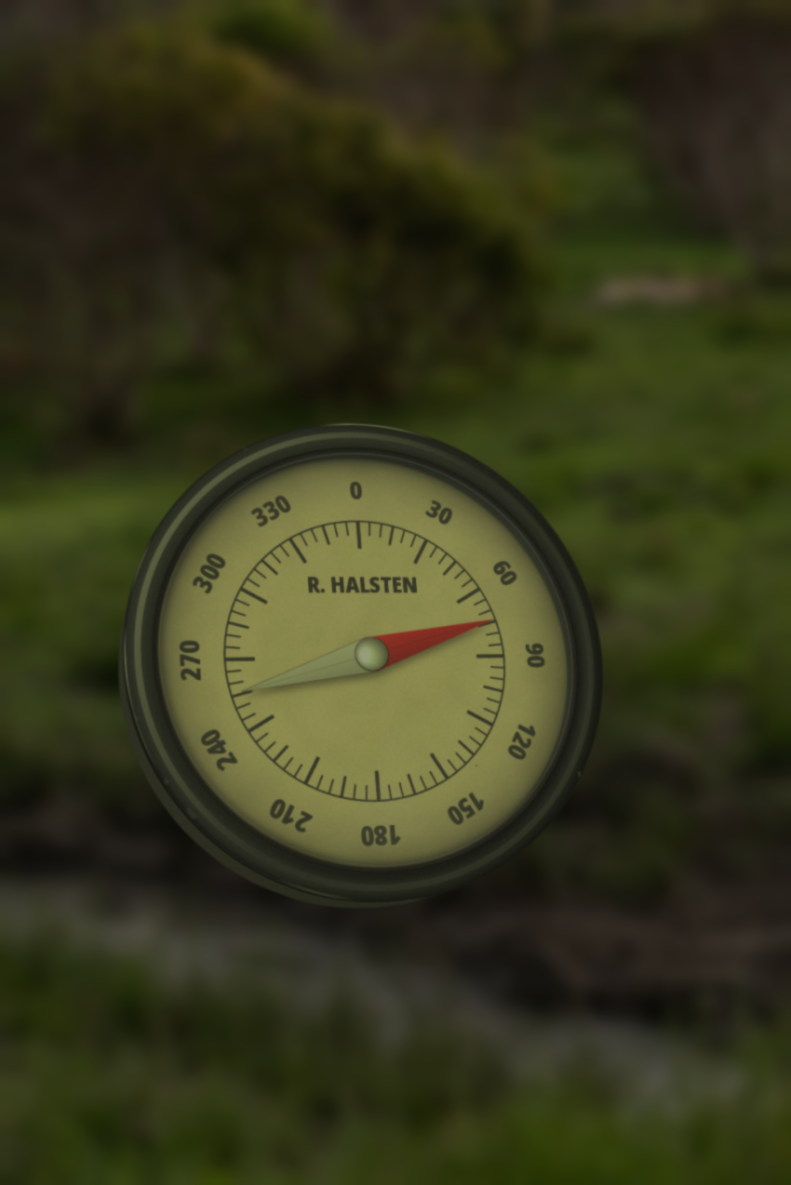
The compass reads 75 °
